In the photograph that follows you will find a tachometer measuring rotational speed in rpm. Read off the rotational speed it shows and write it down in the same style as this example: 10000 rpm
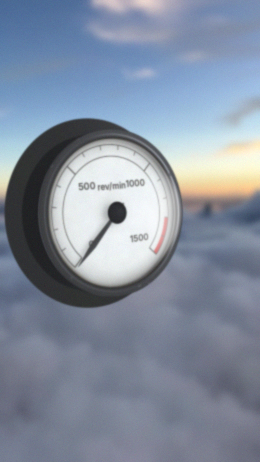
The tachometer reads 0 rpm
